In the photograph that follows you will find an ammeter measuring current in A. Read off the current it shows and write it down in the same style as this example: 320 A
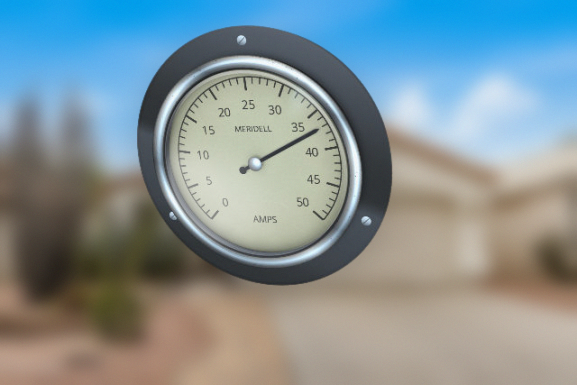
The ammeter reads 37 A
